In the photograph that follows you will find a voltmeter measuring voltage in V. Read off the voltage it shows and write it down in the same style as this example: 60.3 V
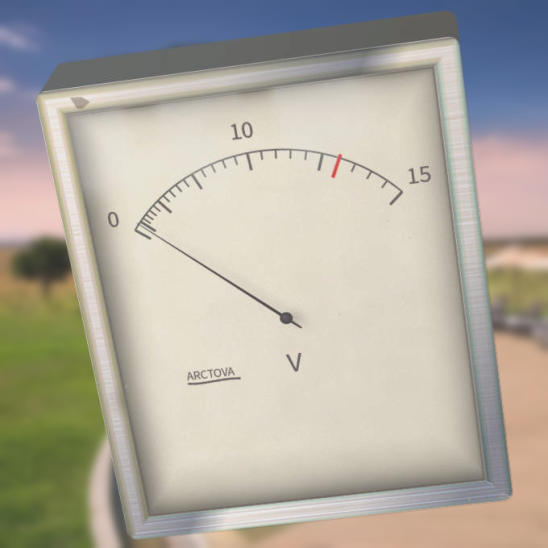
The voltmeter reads 2.5 V
